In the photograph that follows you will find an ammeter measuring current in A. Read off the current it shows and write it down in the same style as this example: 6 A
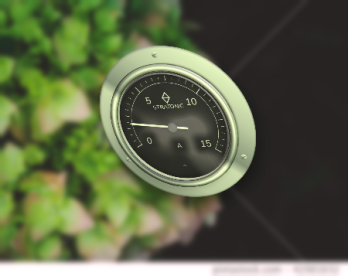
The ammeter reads 2 A
